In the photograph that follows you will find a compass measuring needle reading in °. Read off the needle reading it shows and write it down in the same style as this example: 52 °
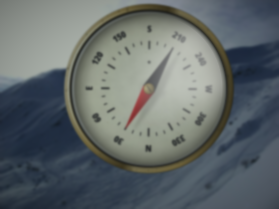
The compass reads 30 °
